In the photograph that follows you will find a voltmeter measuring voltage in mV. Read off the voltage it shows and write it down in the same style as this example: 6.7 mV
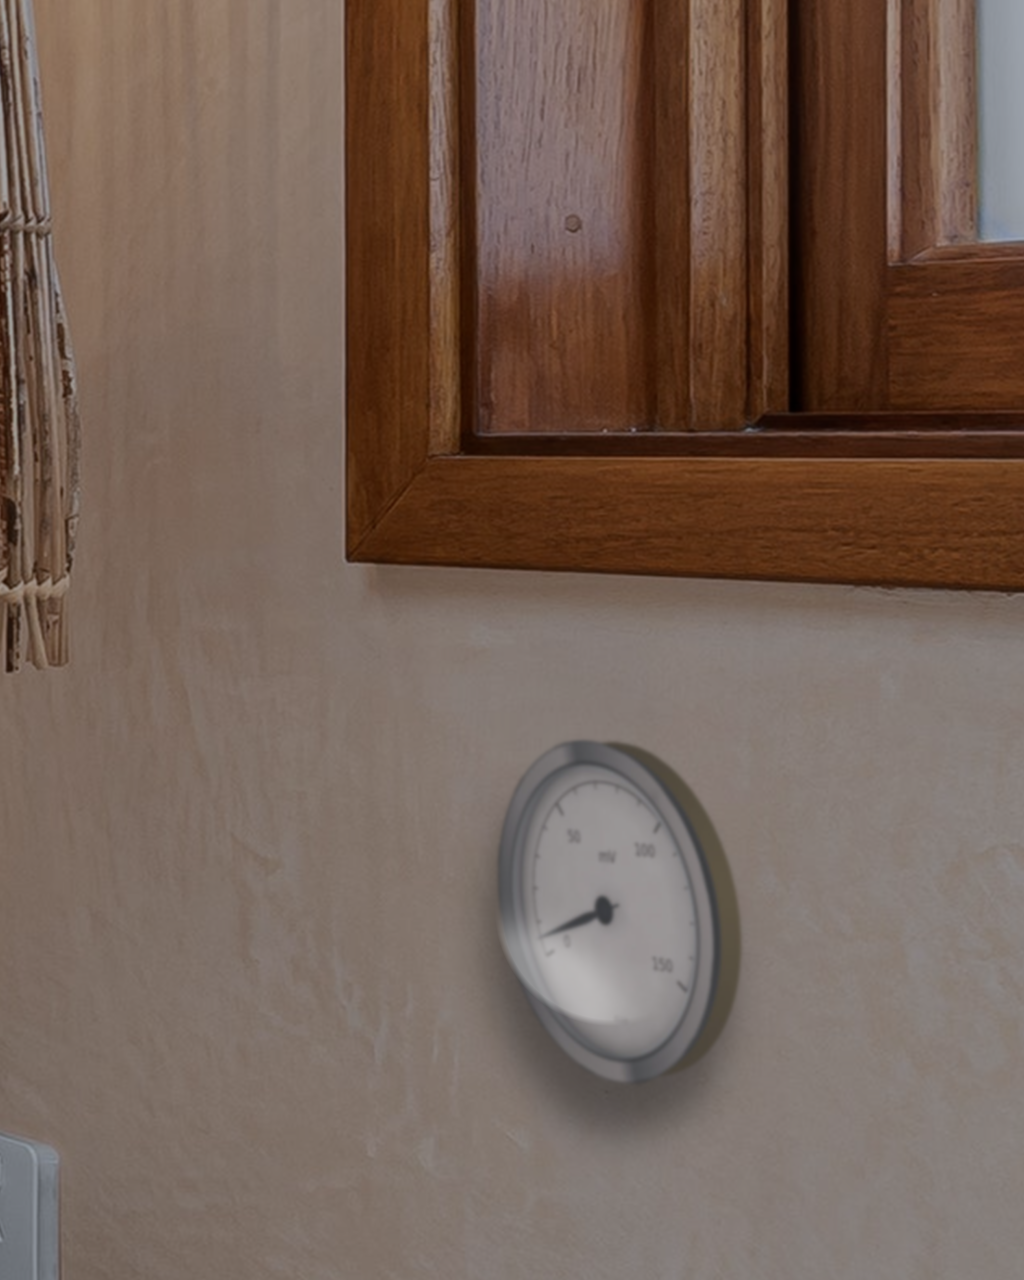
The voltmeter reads 5 mV
